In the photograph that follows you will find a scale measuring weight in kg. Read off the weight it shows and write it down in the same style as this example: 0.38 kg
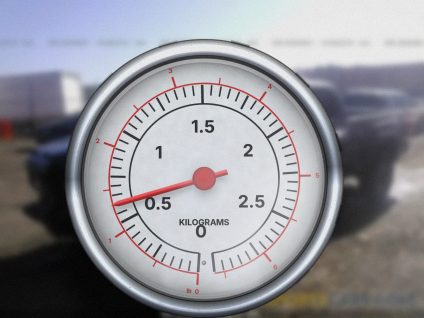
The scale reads 0.6 kg
